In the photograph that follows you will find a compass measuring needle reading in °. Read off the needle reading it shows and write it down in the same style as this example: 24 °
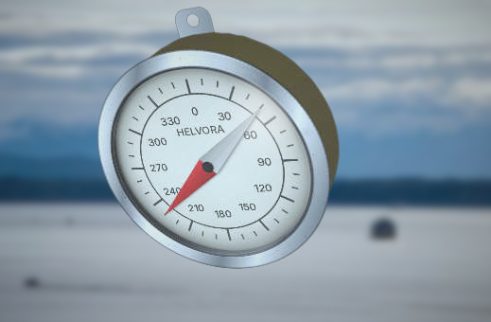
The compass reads 230 °
